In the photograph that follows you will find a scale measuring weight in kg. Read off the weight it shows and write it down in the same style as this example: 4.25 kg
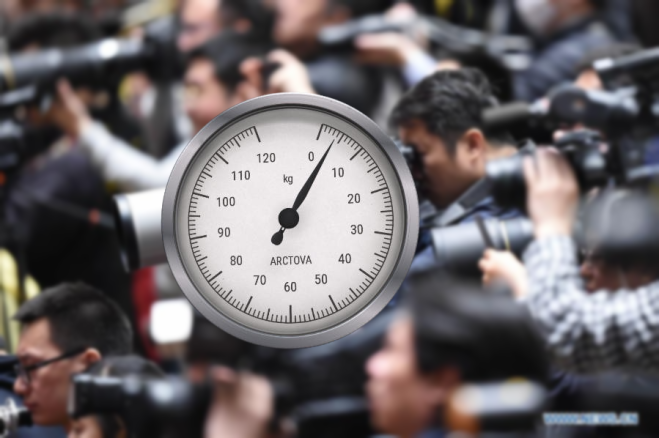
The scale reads 4 kg
